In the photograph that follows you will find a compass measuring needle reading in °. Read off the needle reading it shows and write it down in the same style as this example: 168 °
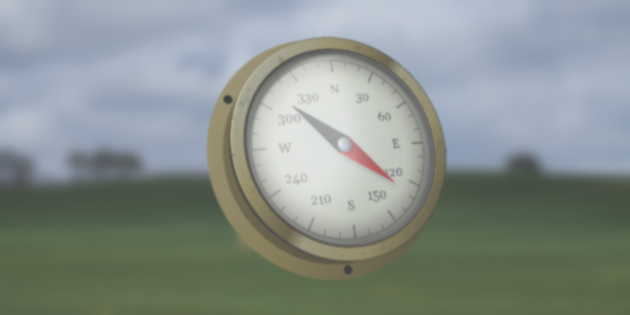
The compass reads 130 °
